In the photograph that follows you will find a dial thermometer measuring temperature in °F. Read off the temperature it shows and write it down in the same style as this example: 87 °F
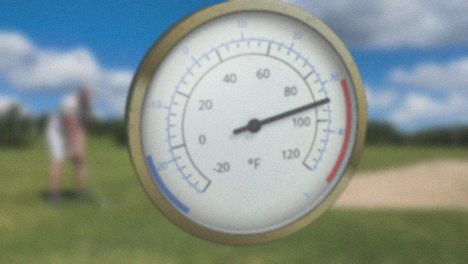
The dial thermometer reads 92 °F
